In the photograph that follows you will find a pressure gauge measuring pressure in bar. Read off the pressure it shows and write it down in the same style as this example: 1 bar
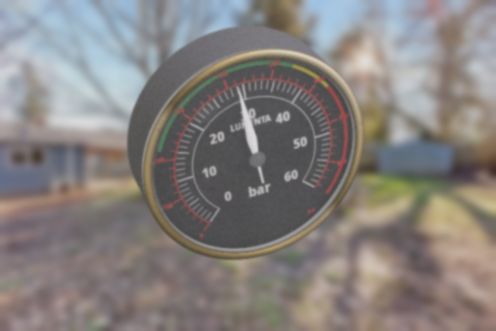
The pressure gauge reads 29 bar
